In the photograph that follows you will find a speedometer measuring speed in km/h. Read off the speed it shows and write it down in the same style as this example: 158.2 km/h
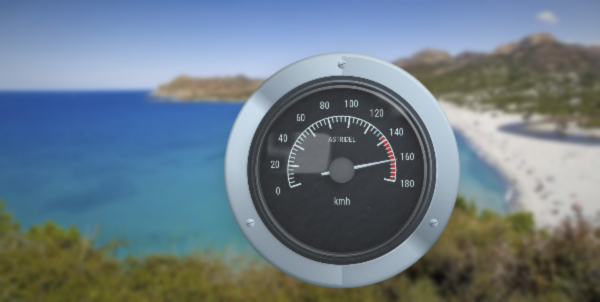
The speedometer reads 160 km/h
